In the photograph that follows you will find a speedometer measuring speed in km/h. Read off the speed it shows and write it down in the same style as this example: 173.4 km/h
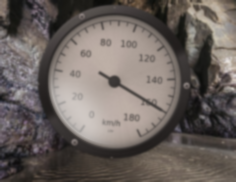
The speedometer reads 160 km/h
